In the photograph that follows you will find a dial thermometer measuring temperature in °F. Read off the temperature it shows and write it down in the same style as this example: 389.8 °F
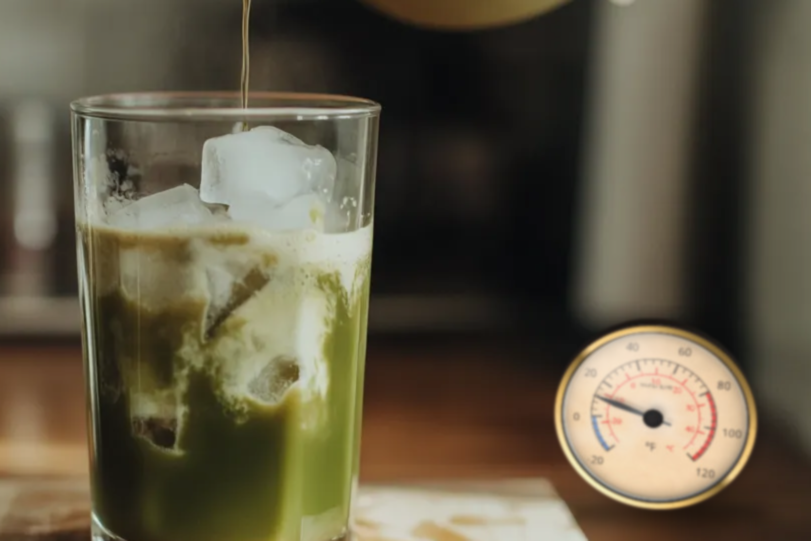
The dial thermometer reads 12 °F
